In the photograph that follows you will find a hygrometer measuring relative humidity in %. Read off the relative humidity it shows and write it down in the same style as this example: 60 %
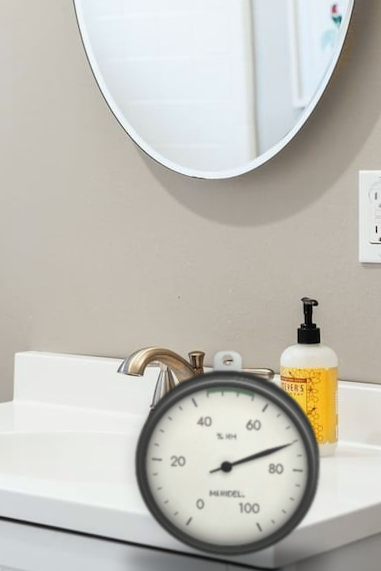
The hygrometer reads 72 %
